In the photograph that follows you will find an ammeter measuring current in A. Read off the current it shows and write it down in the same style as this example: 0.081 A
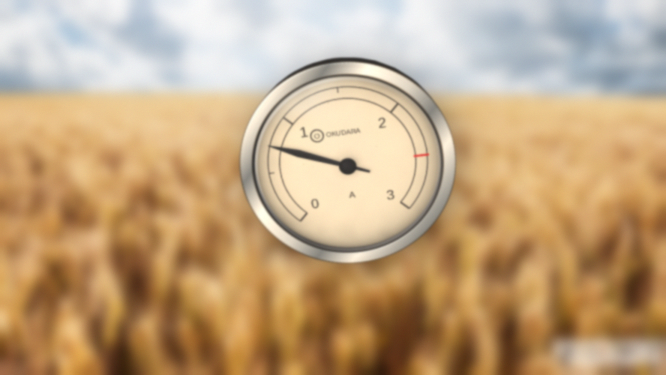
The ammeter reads 0.75 A
